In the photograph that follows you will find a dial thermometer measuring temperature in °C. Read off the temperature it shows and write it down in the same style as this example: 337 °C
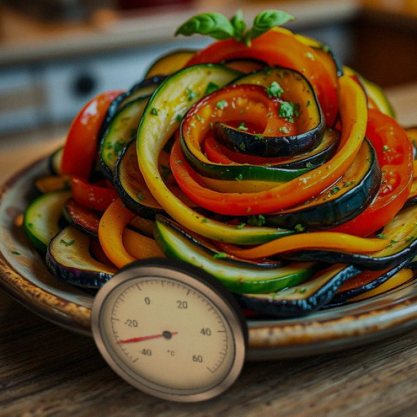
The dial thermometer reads -30 °C
